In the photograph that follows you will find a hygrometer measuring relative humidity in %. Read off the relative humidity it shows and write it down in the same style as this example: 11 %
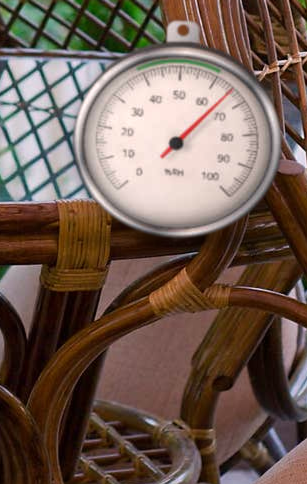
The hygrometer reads 65 %
